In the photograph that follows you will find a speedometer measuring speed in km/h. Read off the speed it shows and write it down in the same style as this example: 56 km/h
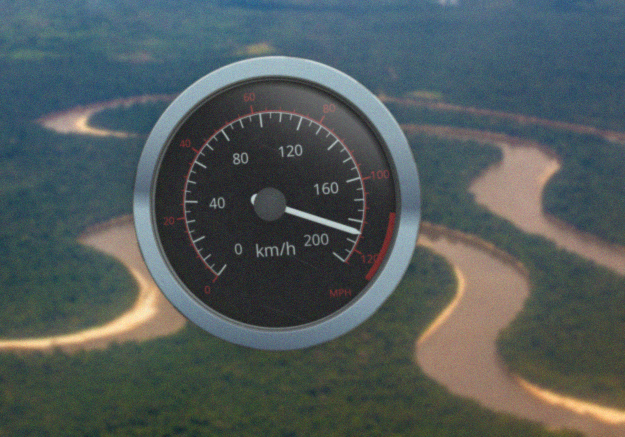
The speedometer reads 185 km/h
